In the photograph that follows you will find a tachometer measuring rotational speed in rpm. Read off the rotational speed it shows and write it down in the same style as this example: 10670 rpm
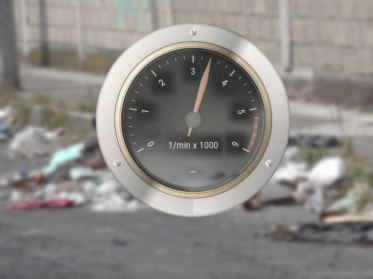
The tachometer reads 3400 rpm
